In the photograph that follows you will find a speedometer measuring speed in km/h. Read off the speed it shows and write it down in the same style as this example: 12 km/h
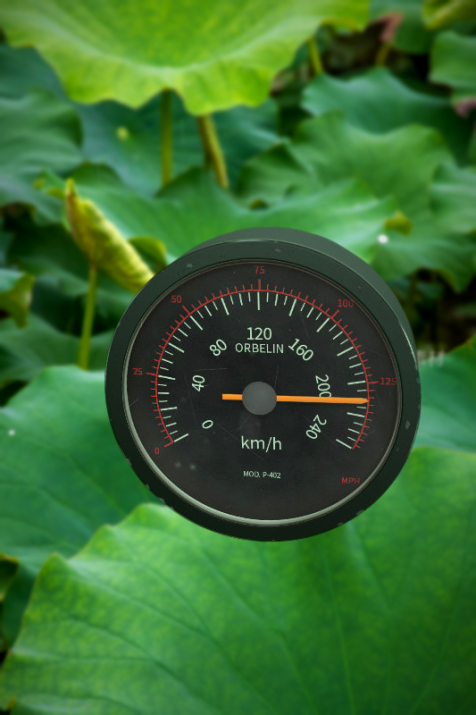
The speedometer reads 210 km/h
